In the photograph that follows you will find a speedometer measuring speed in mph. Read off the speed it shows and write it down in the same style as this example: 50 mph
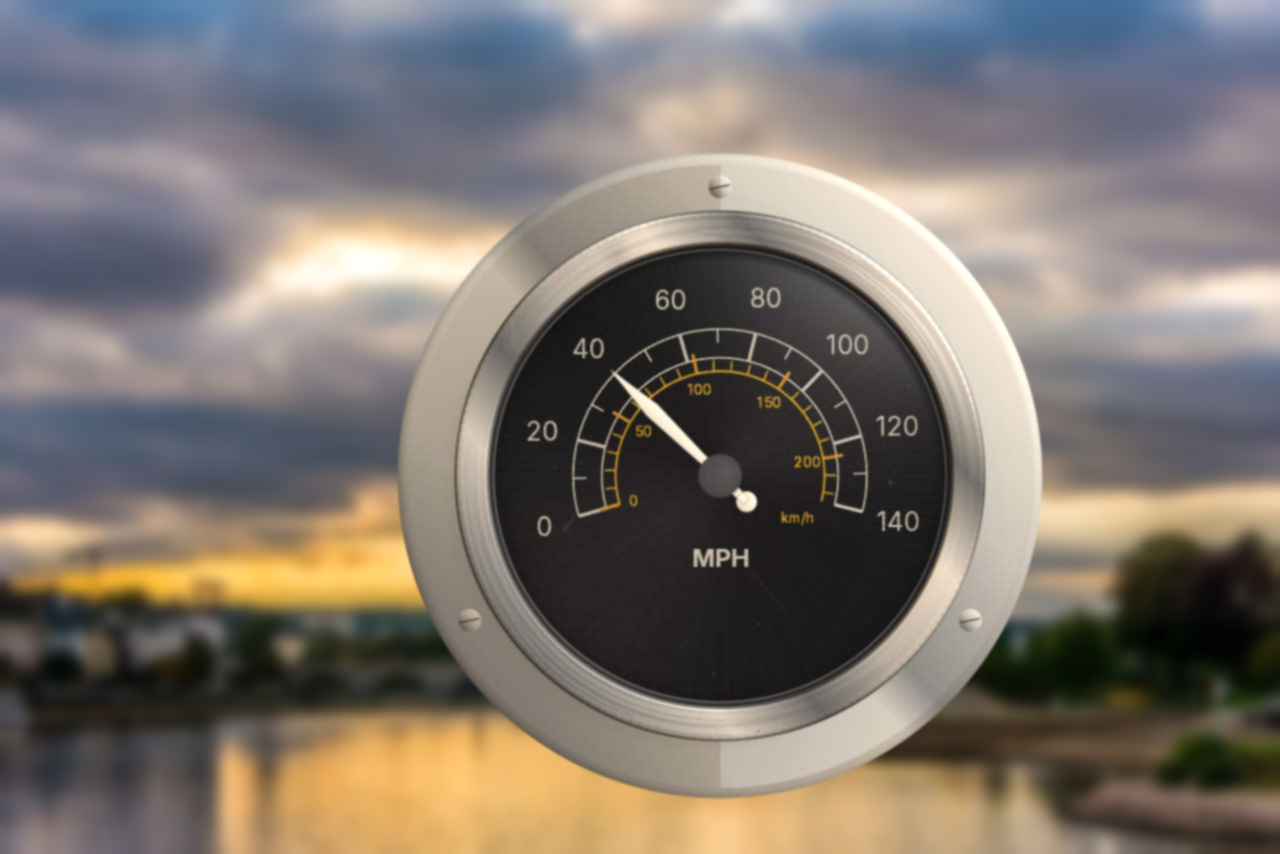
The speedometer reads 40 mph
